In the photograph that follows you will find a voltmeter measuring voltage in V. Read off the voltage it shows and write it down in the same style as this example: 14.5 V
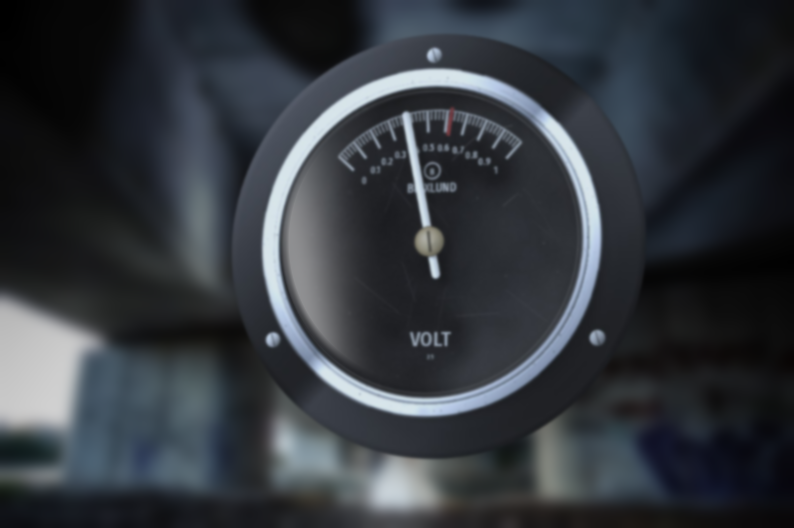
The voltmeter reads 0.4 V
